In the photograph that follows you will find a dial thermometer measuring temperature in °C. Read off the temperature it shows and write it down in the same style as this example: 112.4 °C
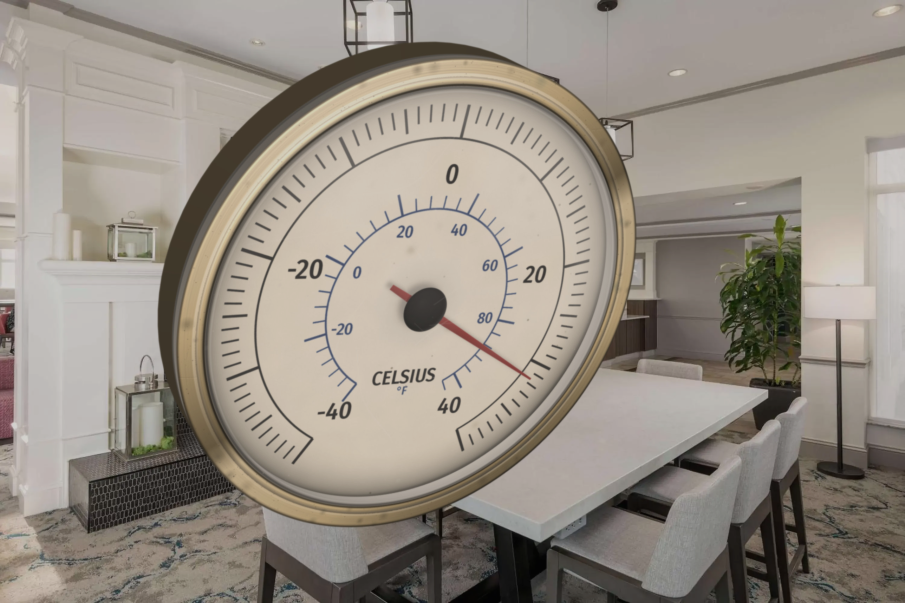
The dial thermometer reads 31.5 °C
